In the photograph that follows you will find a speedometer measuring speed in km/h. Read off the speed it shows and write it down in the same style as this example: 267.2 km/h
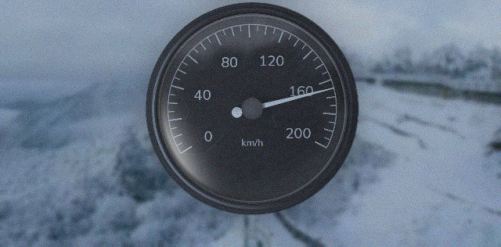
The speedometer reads 165 km/h
